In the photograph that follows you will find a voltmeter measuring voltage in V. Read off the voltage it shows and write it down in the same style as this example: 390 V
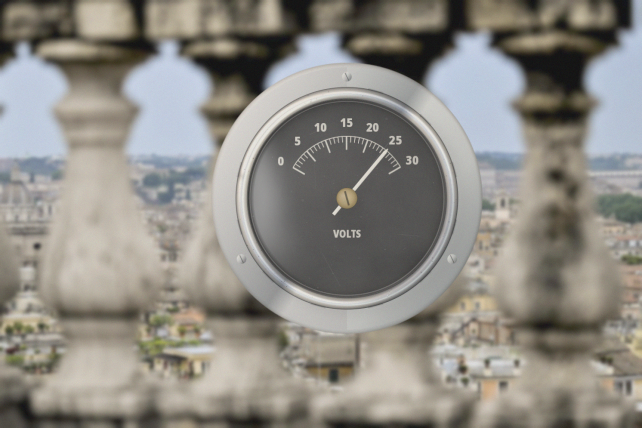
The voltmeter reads 25 V
